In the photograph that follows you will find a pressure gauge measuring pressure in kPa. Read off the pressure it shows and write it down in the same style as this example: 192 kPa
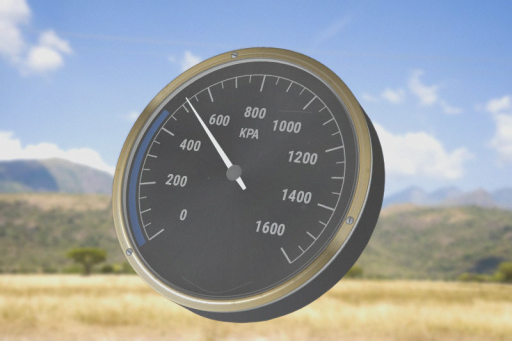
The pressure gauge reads 525 kPa
